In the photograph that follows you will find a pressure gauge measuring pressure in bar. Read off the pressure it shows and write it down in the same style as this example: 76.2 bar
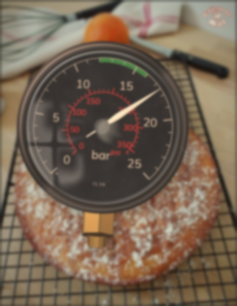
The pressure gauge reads 17.5 bar
